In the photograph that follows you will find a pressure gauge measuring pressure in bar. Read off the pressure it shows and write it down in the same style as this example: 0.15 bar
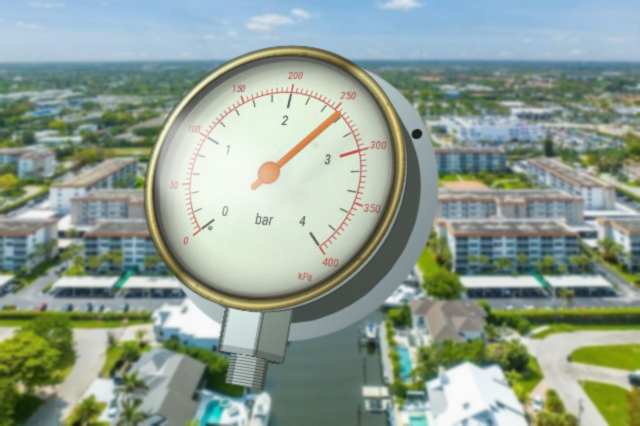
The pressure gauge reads 2.6 bar
